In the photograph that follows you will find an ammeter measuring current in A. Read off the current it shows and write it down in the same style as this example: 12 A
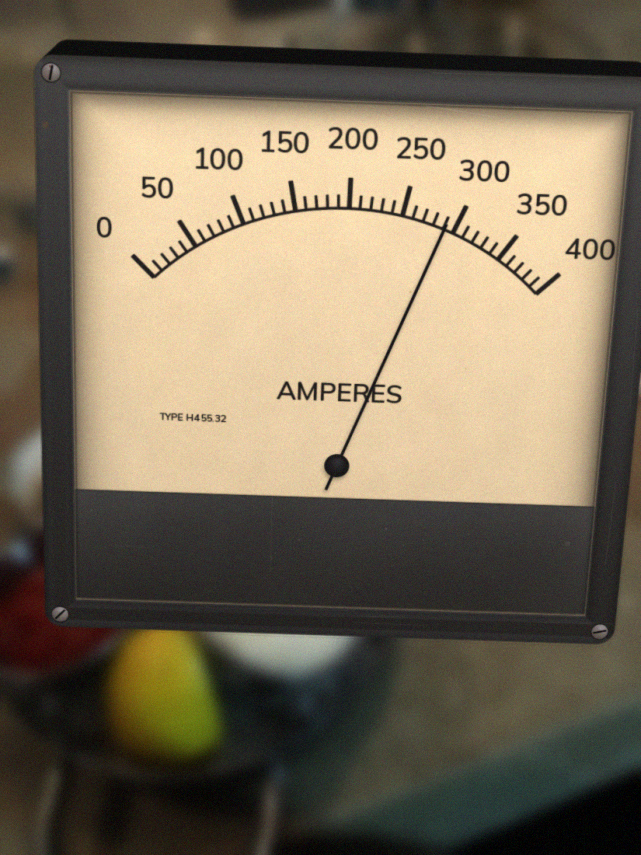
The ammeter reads 290 A
